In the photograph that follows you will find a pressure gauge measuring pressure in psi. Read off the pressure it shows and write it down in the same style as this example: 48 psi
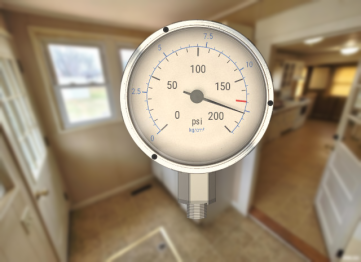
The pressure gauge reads 180 psi
